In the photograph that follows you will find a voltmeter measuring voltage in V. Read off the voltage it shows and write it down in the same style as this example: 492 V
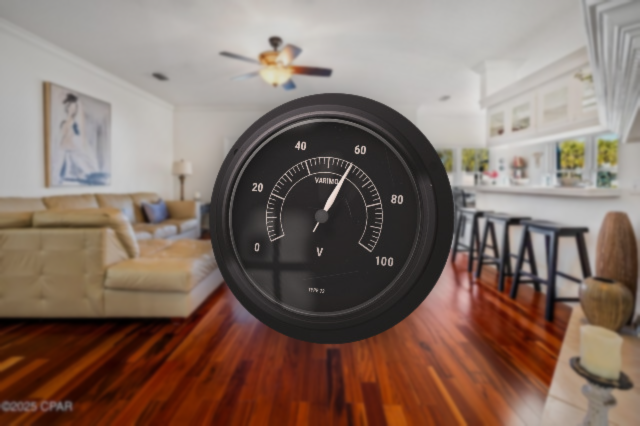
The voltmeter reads 60 V
